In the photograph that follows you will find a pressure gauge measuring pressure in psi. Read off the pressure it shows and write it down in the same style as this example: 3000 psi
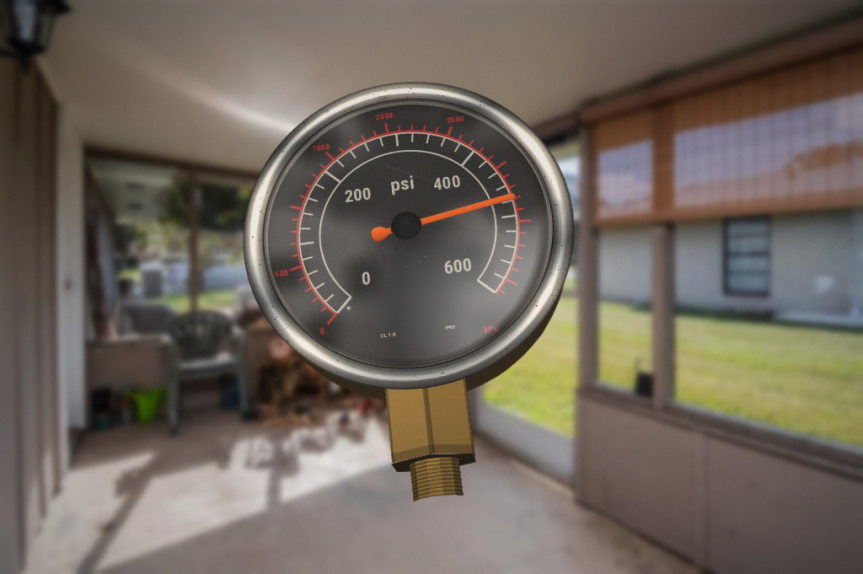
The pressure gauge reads 480 psi
